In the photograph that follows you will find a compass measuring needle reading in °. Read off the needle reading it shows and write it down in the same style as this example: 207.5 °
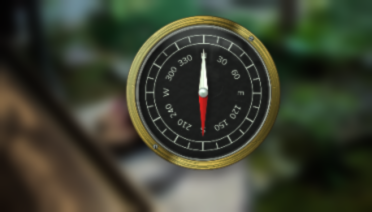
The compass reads 180 °
